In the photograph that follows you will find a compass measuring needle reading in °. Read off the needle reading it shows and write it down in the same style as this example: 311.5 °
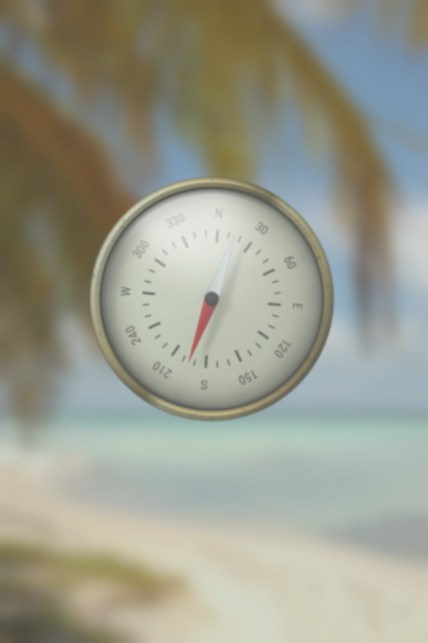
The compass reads 195 °
